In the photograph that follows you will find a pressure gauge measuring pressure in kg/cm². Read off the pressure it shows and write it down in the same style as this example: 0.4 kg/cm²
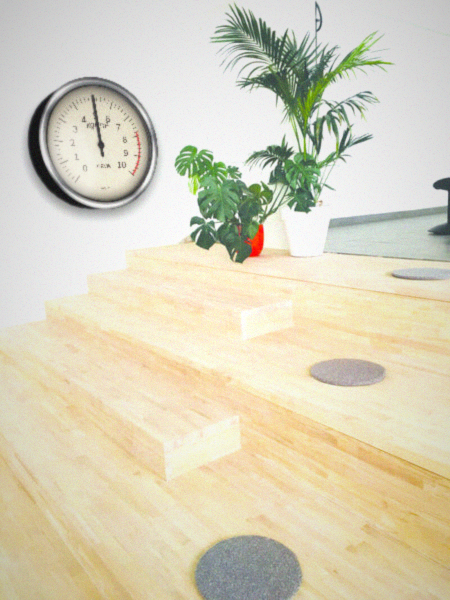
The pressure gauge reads 5 kg/cm²
